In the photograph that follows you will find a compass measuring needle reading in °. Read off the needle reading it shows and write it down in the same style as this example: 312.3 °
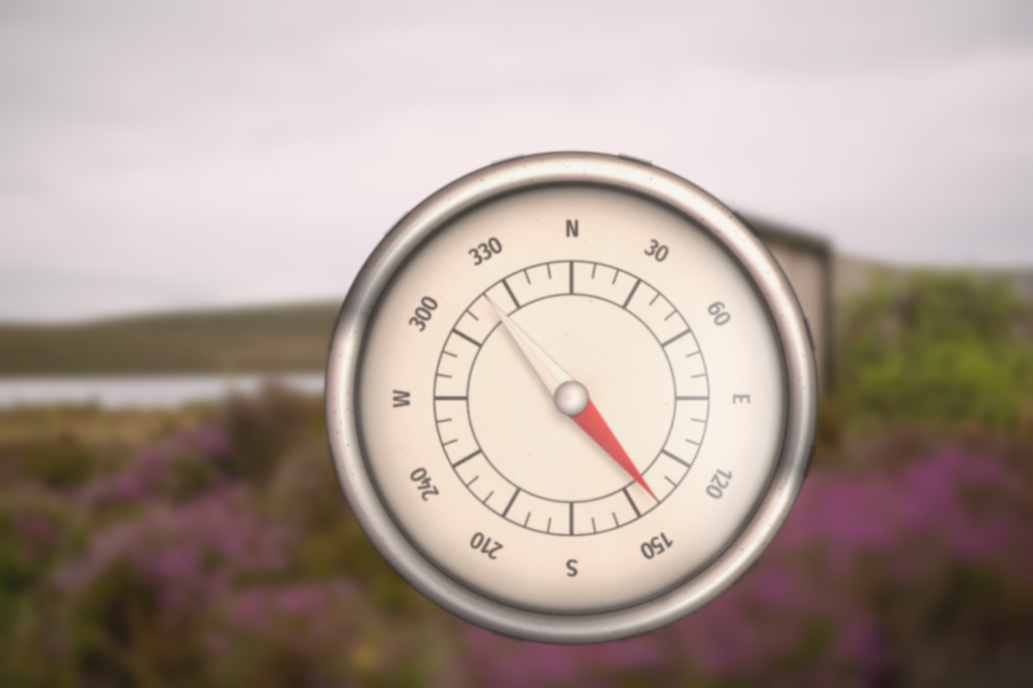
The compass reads 140 °
